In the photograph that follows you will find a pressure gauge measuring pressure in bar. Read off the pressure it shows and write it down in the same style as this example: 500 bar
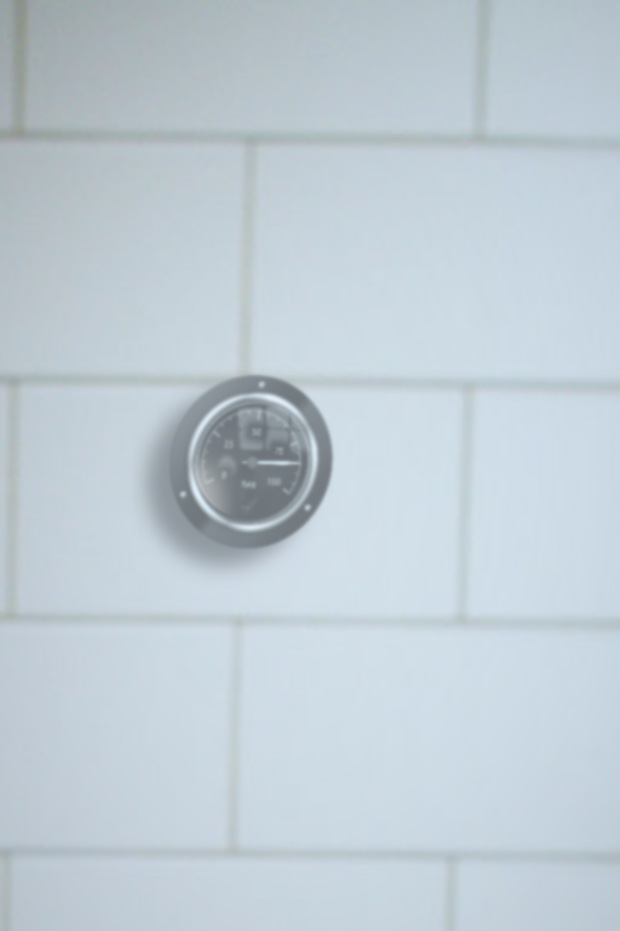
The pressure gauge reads 85 bar
